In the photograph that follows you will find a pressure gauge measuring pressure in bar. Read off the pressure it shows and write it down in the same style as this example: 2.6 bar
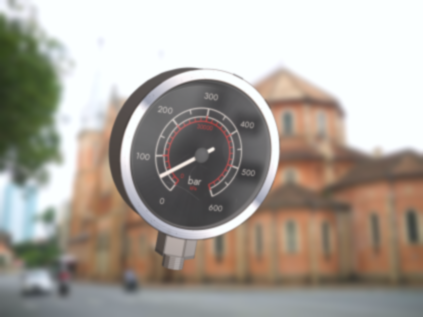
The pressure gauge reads 50 bar
